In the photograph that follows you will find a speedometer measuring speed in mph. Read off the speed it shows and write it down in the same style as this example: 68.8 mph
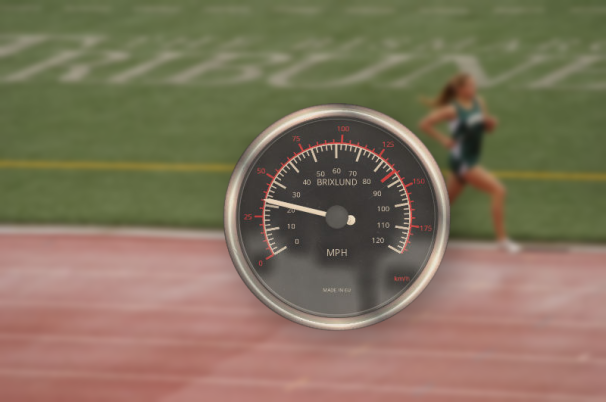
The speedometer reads 22 mph
